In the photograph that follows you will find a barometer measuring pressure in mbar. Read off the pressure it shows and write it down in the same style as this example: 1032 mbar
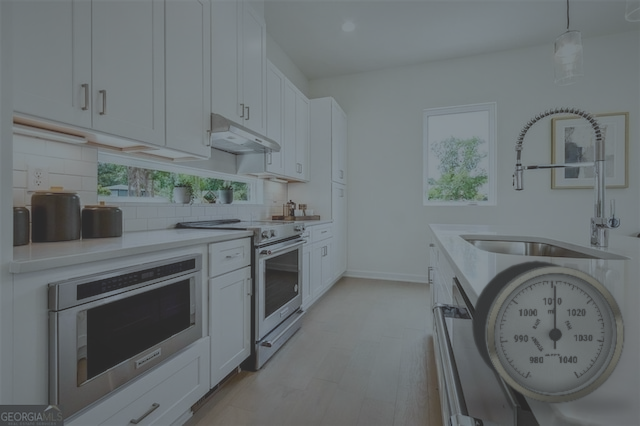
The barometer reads 1010 mbar
